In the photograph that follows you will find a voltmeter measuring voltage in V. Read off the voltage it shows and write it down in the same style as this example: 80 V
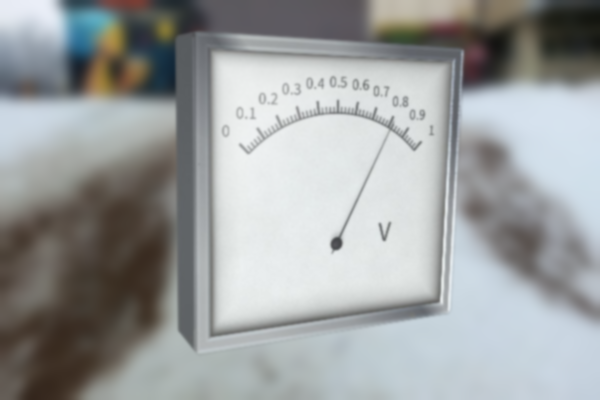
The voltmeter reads 0.8 V
